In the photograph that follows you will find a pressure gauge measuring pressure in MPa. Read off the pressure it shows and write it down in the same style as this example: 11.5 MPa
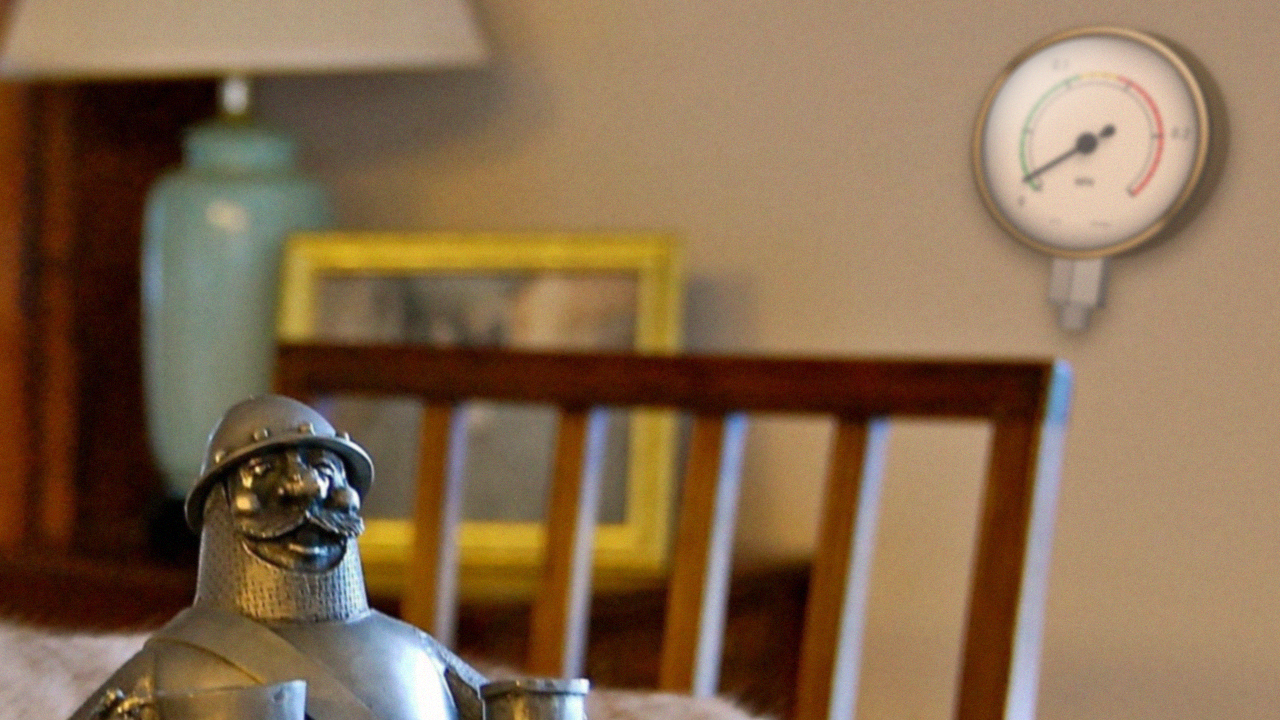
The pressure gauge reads 0.01 MPa
